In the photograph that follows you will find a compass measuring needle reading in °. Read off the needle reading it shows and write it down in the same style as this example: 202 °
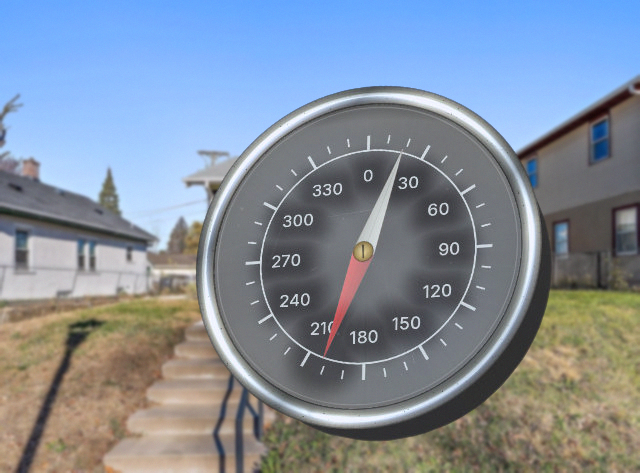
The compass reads 200 °
